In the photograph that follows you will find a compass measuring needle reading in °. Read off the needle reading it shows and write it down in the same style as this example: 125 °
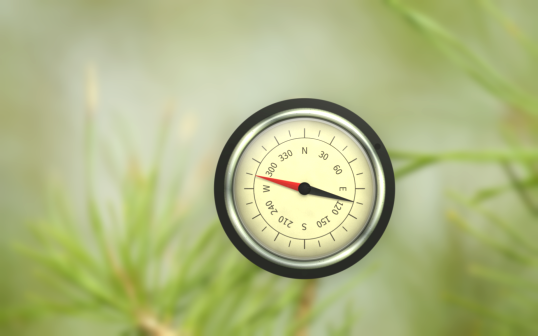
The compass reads 285 °
